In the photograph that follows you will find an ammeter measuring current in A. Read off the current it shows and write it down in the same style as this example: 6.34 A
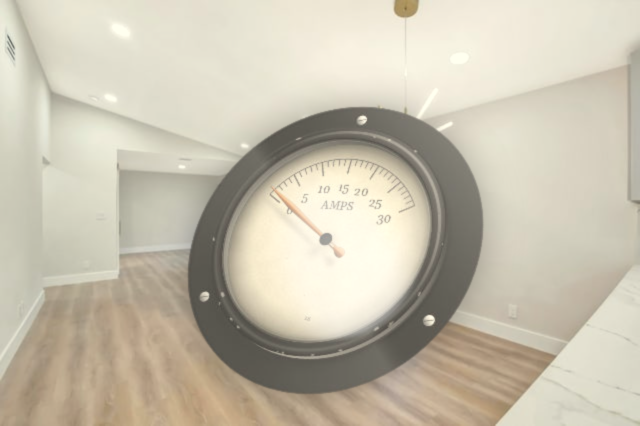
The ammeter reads 1 A
